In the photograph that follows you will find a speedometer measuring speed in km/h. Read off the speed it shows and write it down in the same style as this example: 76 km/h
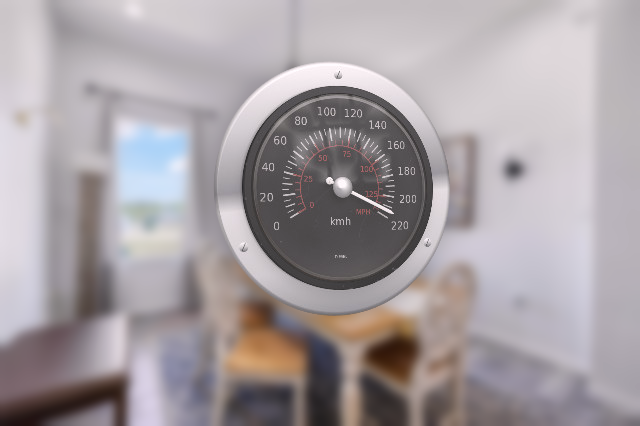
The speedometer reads 215 km/h
